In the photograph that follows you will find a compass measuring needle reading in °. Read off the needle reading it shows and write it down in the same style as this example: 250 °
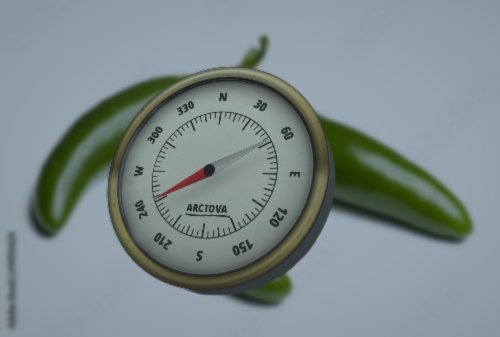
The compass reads 240 °
